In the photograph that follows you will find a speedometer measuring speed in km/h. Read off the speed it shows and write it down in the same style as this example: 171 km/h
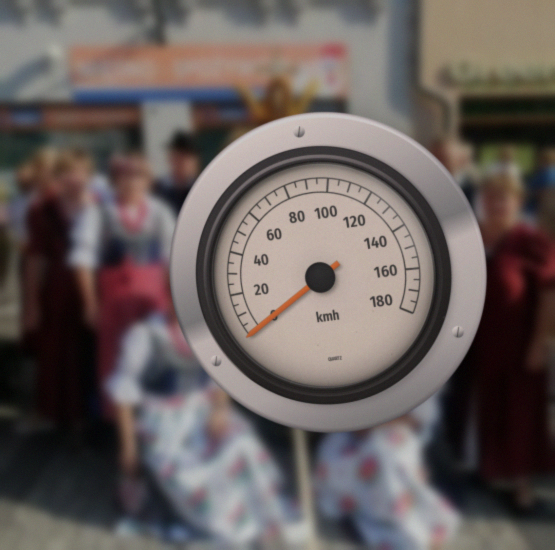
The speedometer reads 0 km/h
